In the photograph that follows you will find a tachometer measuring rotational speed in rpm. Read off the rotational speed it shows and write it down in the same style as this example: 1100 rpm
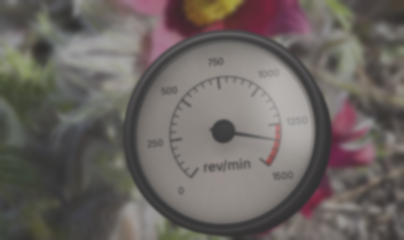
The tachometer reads 1350 rpm
